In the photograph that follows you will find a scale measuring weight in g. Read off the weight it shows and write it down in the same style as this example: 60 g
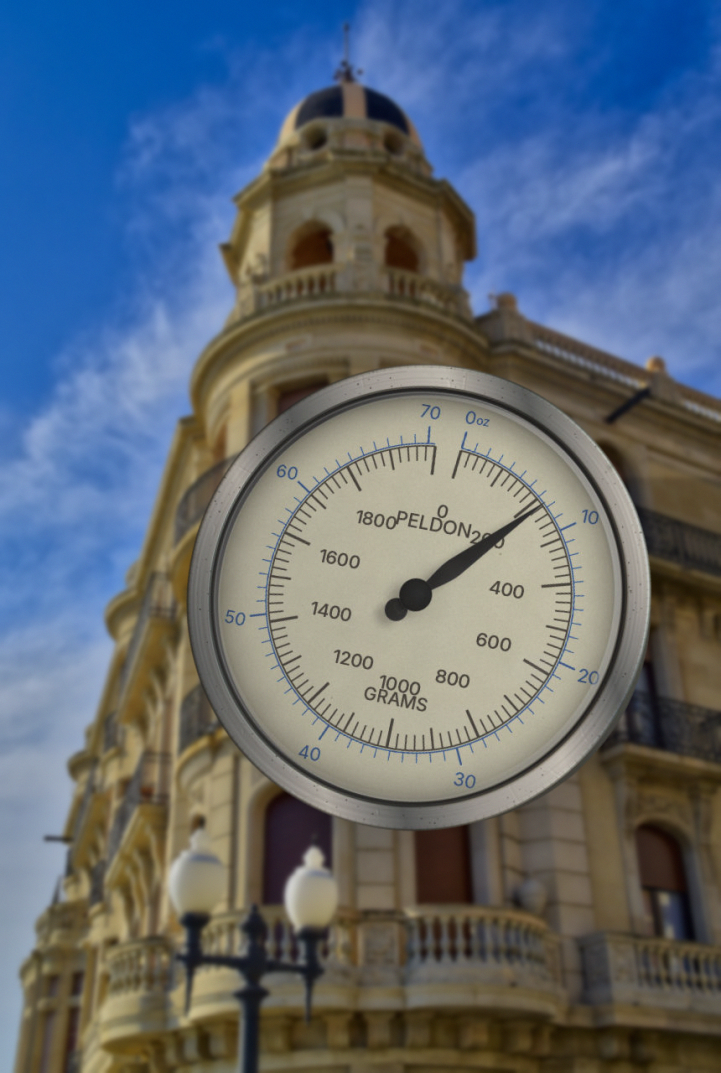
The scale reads 220 g
